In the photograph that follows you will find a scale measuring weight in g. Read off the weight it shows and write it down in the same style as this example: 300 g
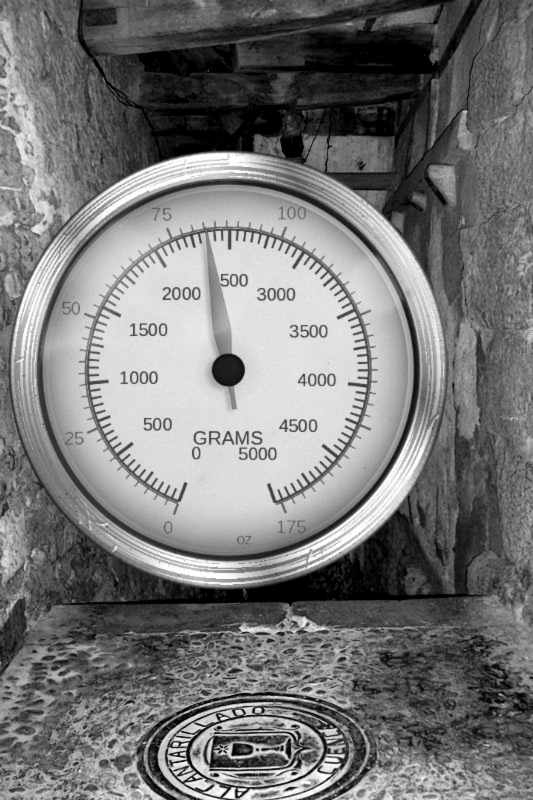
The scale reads 2350 g
